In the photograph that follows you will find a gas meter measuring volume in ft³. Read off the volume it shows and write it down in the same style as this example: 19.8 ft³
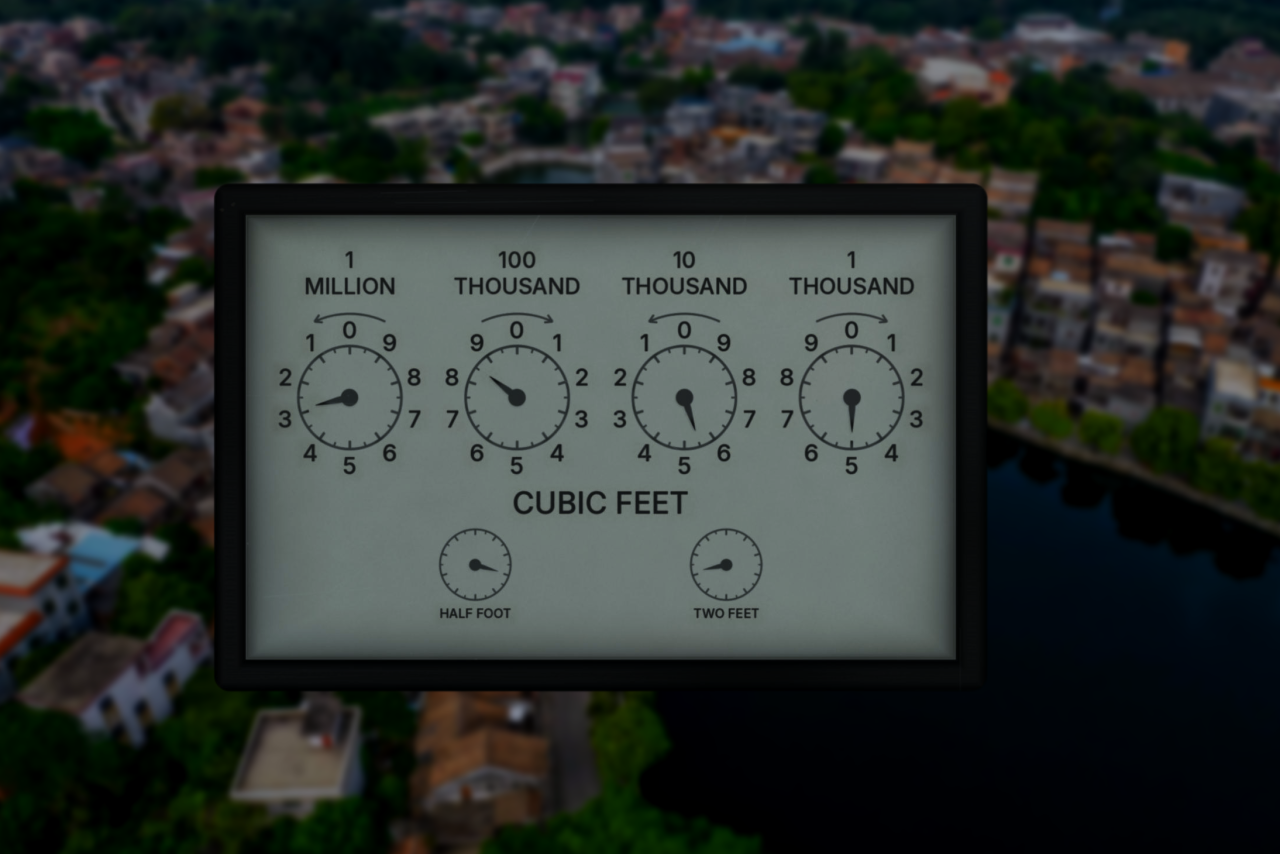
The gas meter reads 285500 ft³
